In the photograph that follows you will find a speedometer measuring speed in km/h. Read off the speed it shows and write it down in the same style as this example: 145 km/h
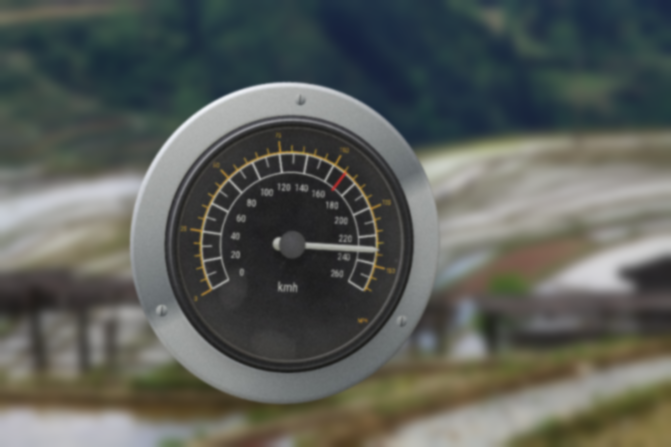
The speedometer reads 230 km/h
